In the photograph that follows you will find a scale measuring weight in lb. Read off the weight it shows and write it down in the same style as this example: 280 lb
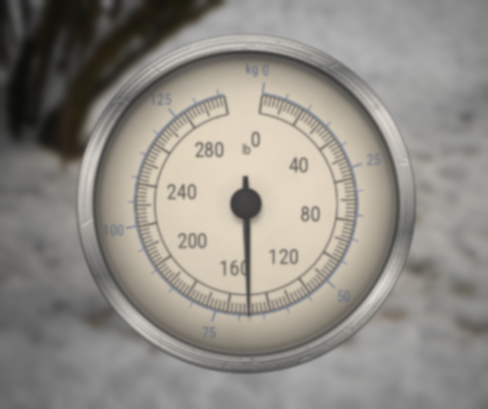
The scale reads 150 lb
